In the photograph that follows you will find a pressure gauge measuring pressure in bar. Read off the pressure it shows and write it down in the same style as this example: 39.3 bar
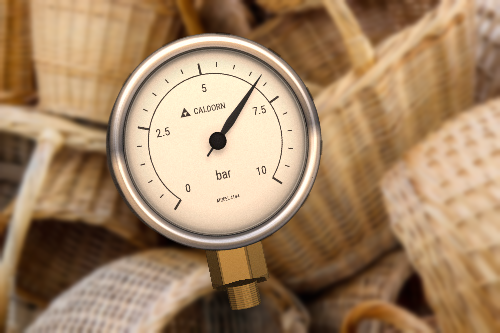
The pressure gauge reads 6.75 bar
